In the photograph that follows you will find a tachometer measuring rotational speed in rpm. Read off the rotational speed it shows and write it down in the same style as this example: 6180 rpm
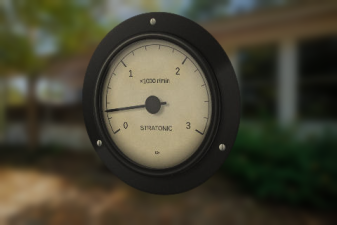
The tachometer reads 300 rpm
